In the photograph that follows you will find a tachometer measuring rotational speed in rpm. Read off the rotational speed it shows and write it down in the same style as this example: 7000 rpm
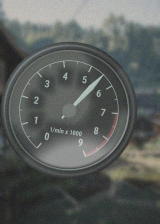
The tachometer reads 5500 rpm
